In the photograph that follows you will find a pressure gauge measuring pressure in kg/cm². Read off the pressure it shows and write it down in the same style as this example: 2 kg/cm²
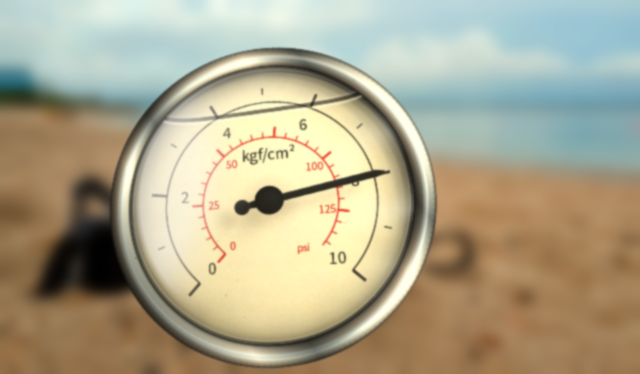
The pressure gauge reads 8 kg/cm²
